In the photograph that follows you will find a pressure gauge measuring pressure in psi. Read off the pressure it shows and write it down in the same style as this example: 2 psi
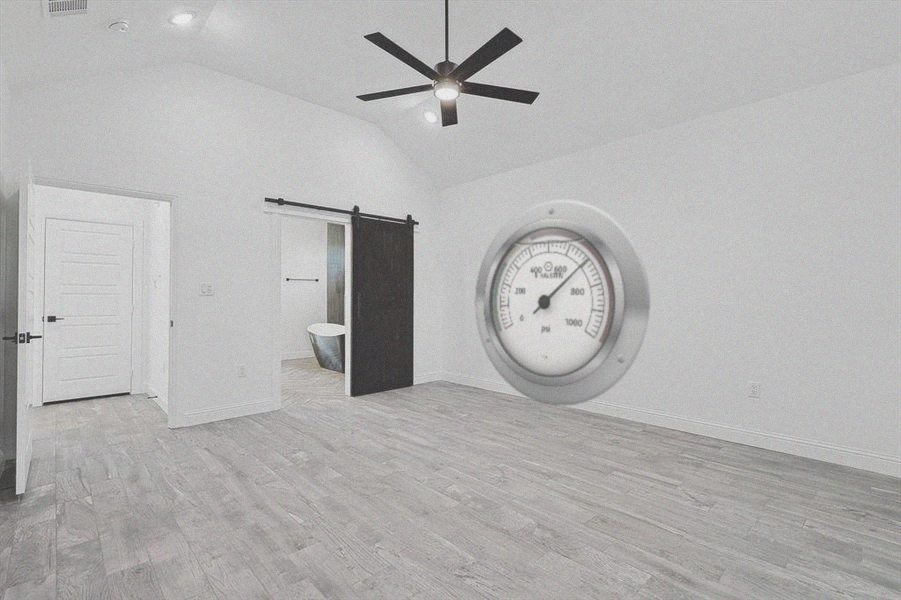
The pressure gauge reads 700 psi
